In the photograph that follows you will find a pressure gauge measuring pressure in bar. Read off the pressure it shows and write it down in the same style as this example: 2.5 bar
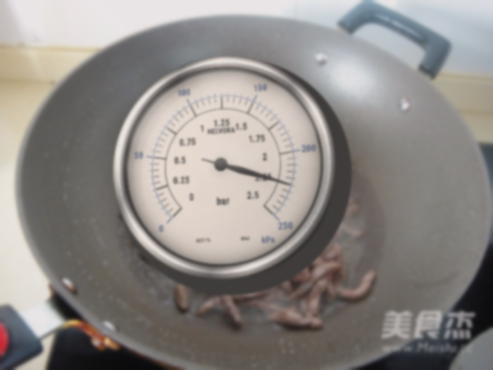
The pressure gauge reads 2.25 bar
